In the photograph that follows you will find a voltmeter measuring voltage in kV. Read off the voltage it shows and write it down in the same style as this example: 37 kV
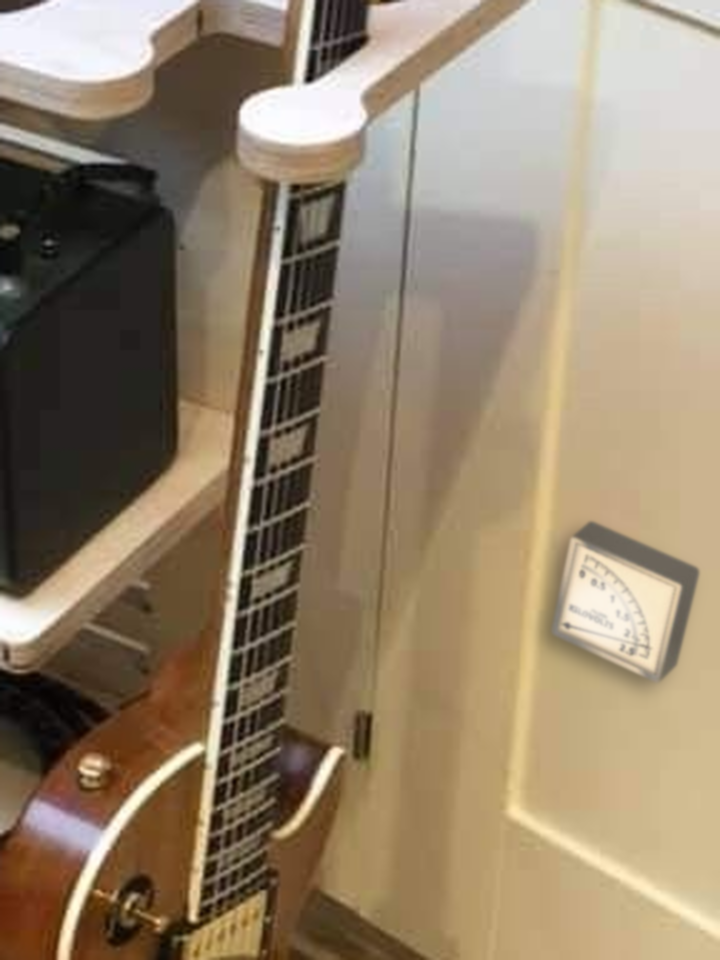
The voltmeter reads 2.25 kV
